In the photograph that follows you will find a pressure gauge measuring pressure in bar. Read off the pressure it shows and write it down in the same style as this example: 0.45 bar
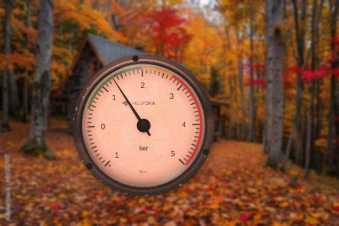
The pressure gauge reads 1.3 bar
